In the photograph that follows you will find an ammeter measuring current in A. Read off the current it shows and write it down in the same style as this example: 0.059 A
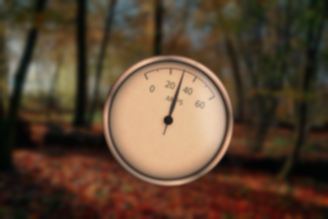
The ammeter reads 30 A
